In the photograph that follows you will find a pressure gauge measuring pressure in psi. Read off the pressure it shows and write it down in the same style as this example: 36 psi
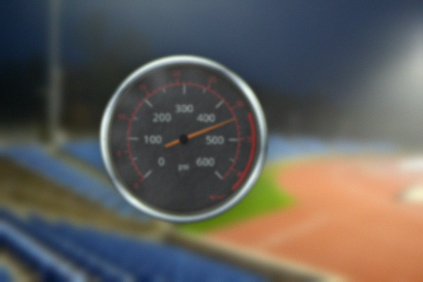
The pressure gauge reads 450 psi
